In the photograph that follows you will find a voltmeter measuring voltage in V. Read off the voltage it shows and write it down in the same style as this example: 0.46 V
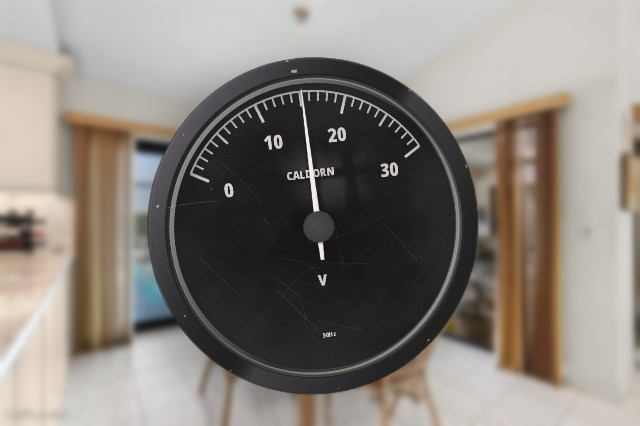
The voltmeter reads 15 V
